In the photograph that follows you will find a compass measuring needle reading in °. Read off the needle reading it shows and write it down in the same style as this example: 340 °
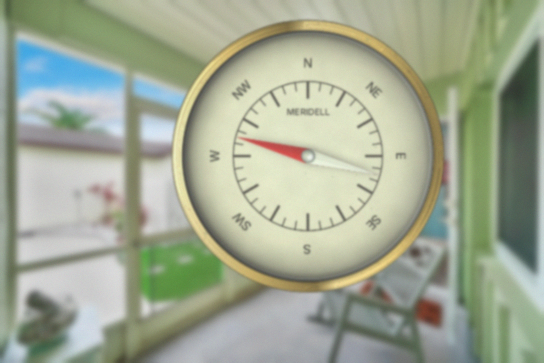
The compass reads 285 °
